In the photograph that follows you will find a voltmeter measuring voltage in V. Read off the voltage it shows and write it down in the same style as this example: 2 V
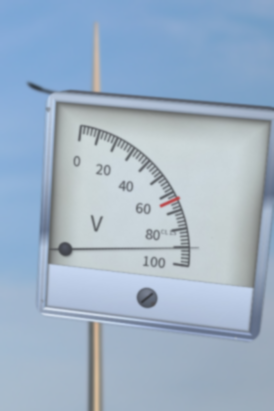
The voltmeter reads 90 V
